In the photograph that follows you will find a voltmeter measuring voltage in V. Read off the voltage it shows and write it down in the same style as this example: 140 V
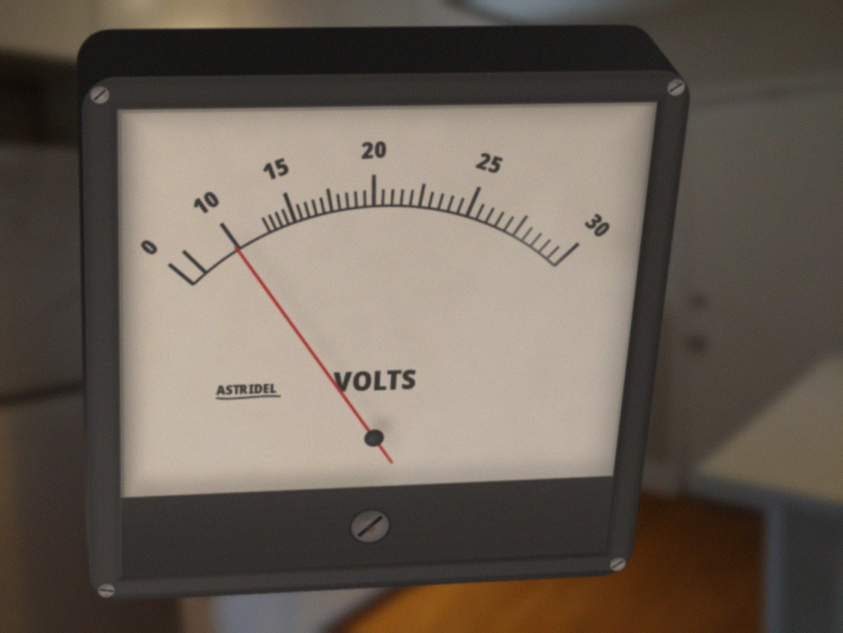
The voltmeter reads 10 V
